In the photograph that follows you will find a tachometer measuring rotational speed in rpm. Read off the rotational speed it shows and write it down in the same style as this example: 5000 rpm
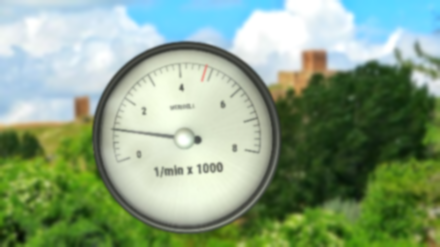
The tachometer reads 1000 rpm
